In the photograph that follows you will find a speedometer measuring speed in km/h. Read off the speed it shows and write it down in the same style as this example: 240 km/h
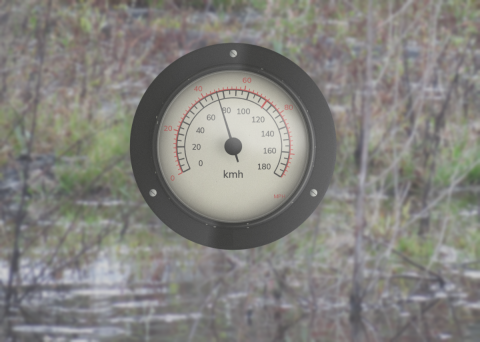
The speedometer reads 75 km/h
